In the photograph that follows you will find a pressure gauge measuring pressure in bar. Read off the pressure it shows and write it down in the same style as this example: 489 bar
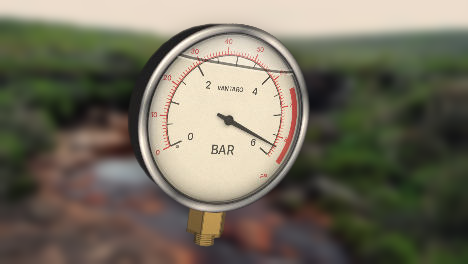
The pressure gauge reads 5.75 bar
